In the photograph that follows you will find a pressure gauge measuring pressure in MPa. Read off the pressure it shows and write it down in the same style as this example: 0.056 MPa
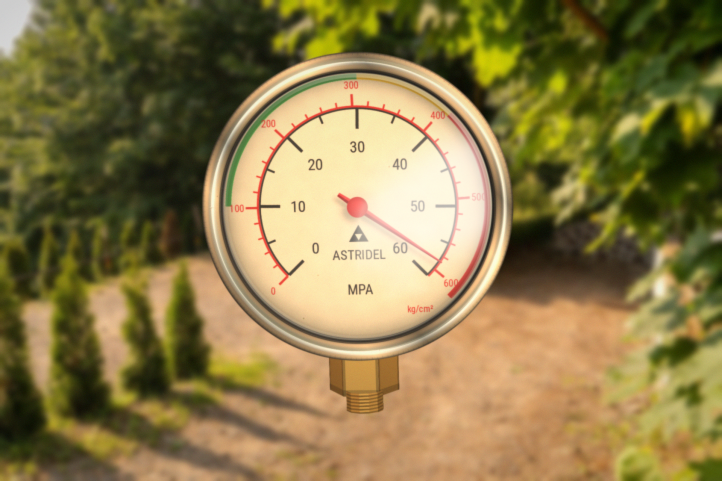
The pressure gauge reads 57.5 MPa
